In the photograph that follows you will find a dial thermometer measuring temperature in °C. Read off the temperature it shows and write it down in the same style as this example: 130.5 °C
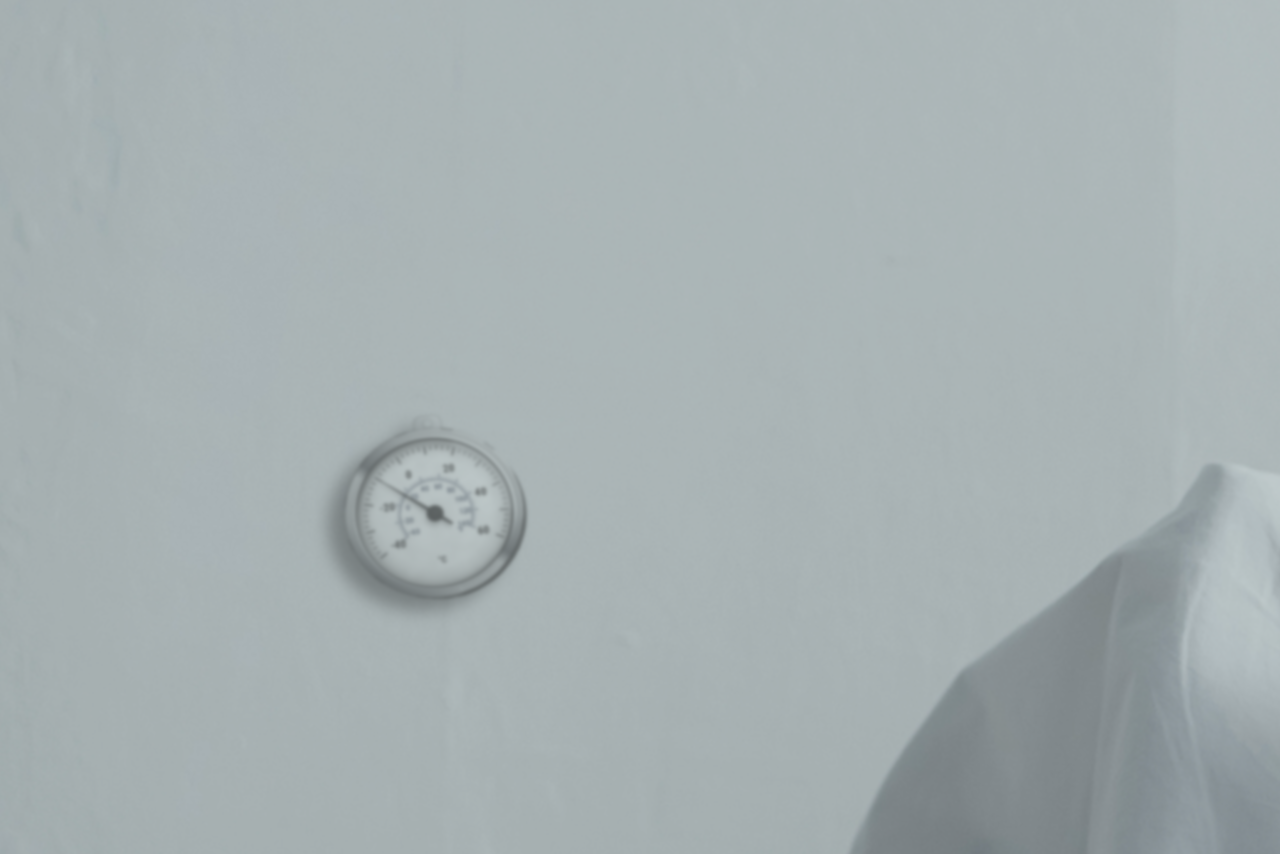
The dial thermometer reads -10 °C
